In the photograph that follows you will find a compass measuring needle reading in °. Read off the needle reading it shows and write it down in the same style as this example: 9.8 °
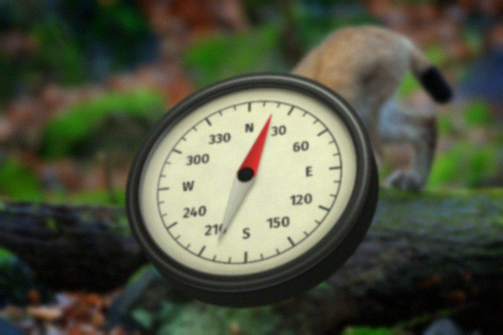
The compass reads 20 °
